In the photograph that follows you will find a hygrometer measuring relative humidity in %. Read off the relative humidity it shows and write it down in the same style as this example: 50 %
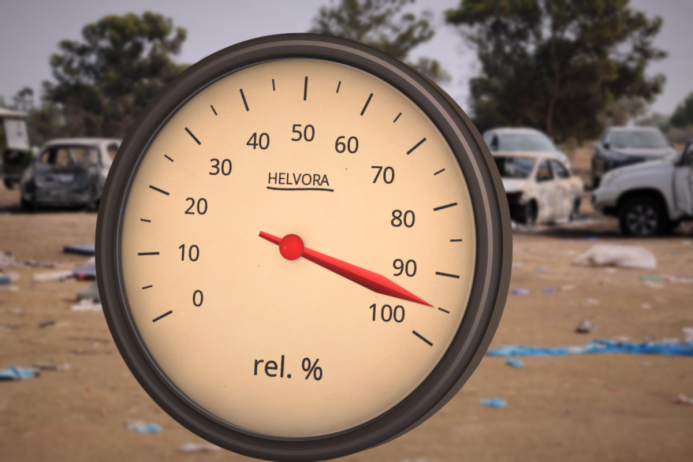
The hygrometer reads 95 %
